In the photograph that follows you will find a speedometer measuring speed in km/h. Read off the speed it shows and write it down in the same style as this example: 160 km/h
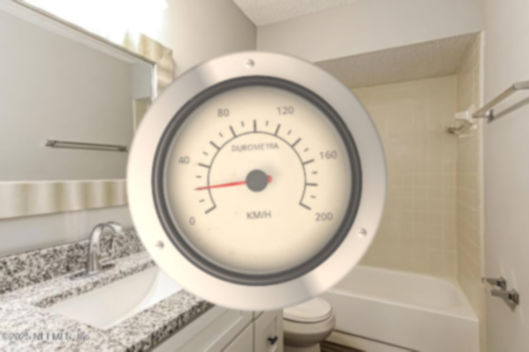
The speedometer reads 20 km/h
